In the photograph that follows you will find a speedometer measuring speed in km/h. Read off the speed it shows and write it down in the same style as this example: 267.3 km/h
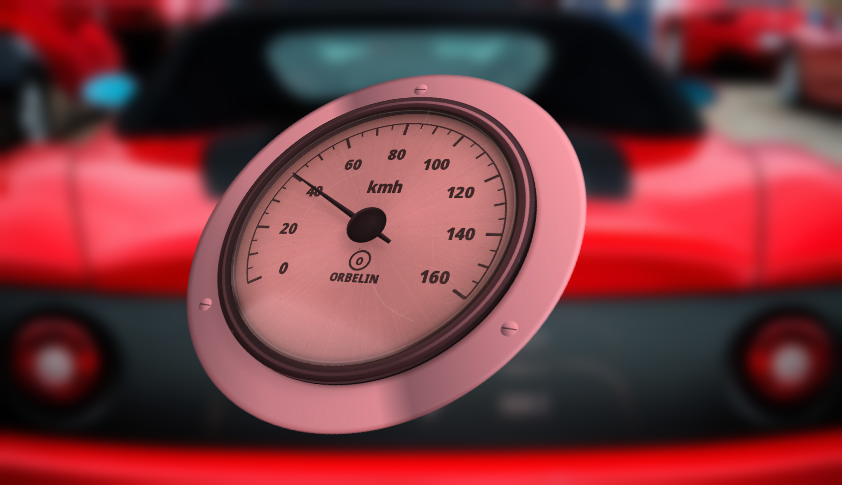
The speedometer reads 40 km/h
